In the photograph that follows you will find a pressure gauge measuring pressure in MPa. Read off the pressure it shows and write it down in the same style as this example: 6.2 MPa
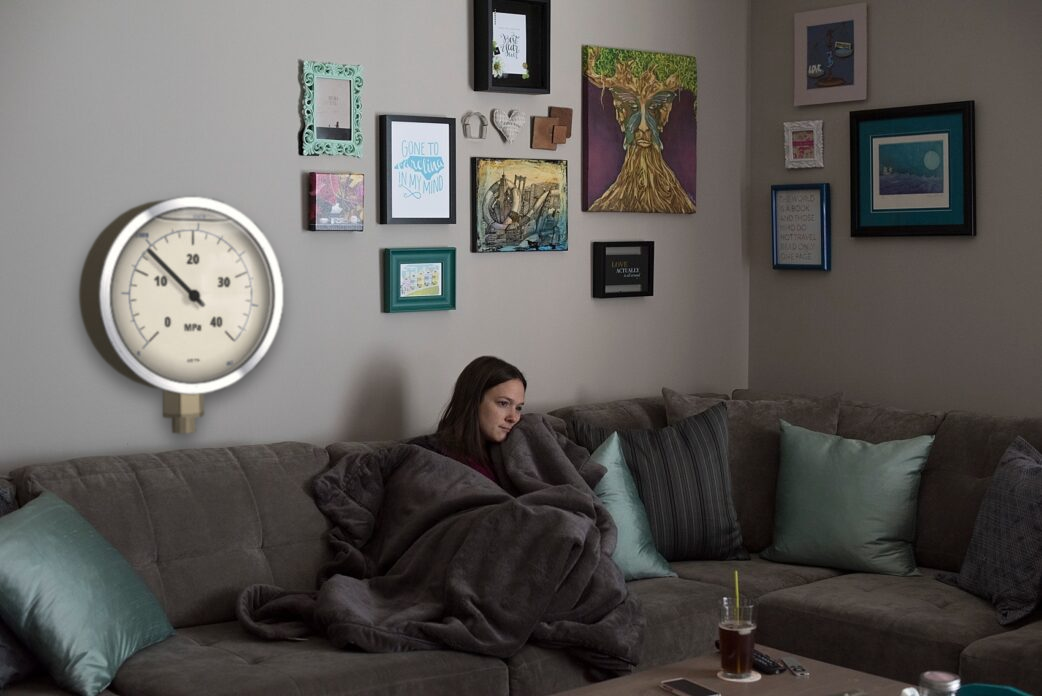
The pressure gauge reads 13 MPa
